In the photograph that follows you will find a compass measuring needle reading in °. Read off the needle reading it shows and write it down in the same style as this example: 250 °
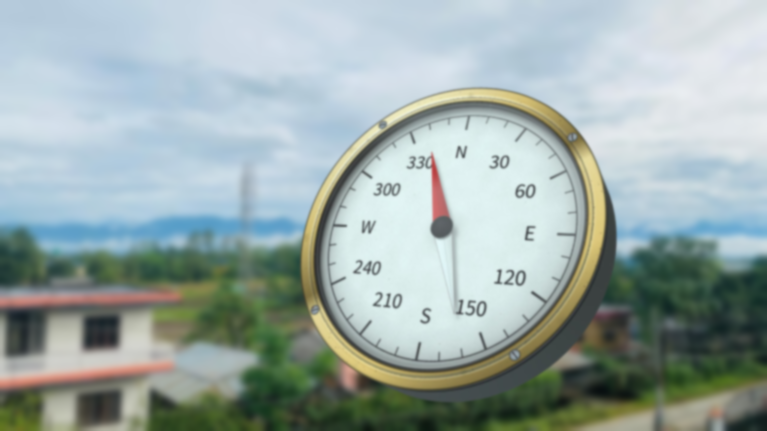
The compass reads 340 °
